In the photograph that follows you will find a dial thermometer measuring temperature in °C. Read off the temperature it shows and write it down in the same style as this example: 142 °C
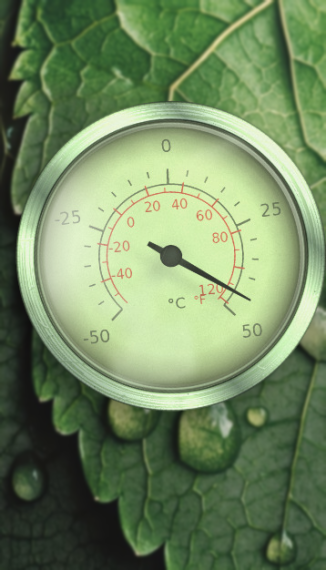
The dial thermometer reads 45 °C
